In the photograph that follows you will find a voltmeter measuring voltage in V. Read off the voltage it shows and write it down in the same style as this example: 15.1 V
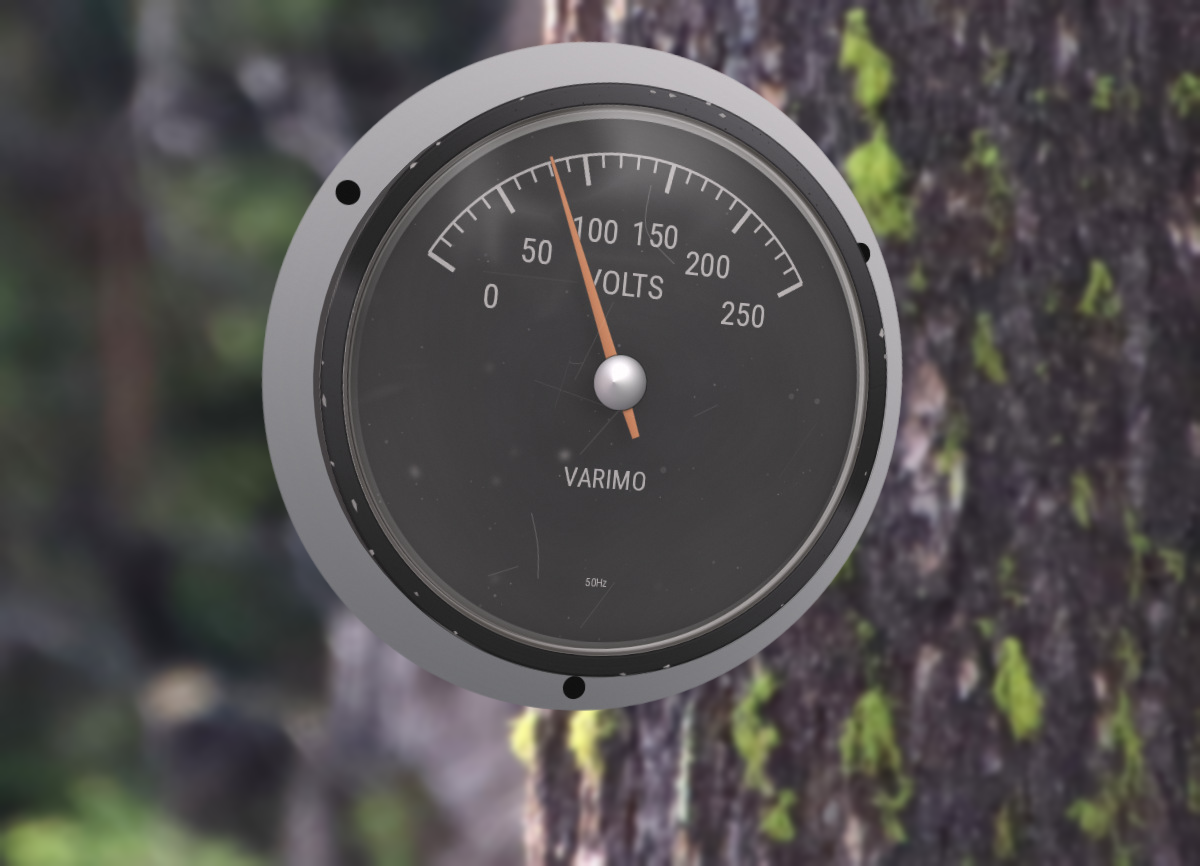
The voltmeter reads 80 V
